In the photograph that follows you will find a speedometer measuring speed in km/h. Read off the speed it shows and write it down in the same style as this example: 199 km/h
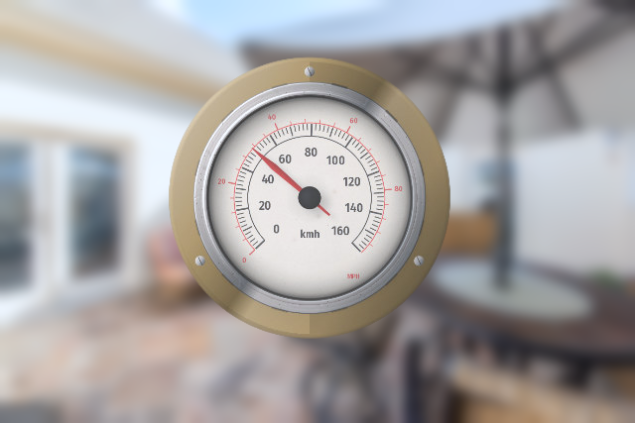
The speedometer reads 50 km/h
